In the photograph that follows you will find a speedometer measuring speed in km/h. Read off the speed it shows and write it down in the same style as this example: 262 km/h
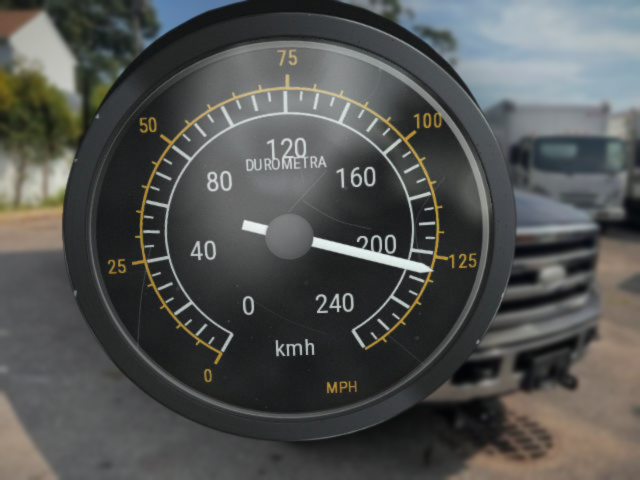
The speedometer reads 205 km/h
